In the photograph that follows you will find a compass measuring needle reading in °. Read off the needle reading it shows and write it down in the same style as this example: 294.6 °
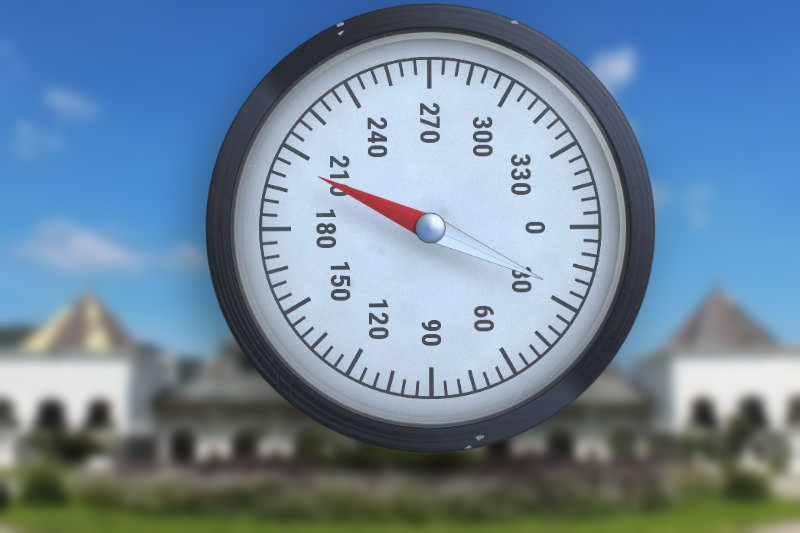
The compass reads 205 °
